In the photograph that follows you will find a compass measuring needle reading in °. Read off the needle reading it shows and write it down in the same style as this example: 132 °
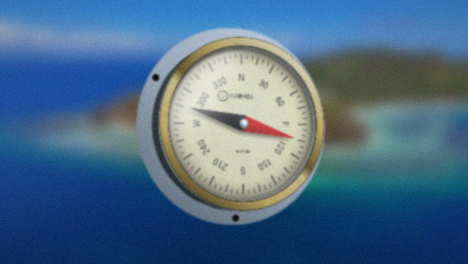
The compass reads 105 °
